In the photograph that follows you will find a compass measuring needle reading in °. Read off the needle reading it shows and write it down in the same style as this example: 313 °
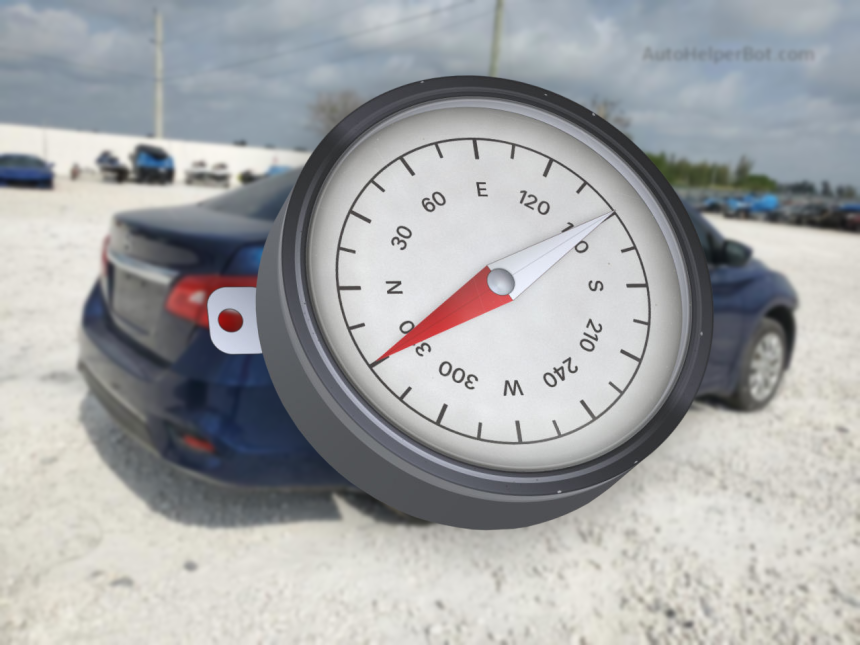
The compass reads 330 °
